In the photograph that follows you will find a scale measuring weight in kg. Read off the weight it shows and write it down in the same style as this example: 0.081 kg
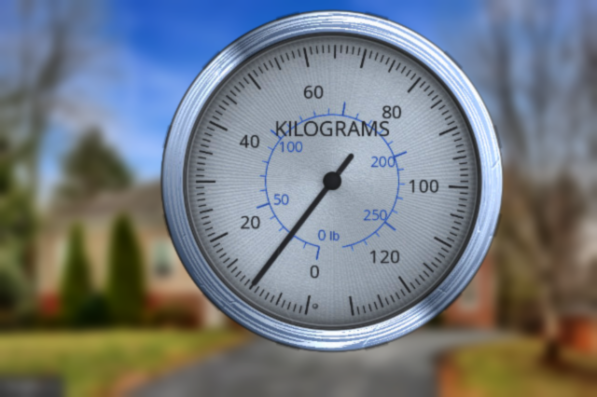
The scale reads 10 kg
